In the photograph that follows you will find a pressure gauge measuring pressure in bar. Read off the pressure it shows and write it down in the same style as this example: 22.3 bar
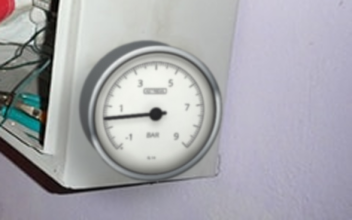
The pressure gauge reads 0.5 bar
